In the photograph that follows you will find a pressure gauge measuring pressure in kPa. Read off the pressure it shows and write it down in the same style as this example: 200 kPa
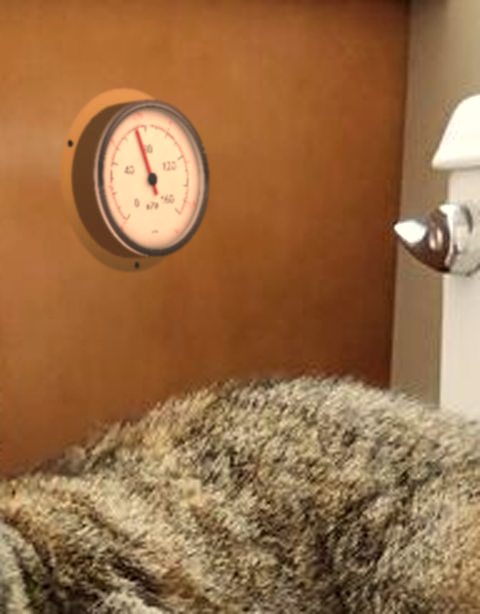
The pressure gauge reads 70 kPa
